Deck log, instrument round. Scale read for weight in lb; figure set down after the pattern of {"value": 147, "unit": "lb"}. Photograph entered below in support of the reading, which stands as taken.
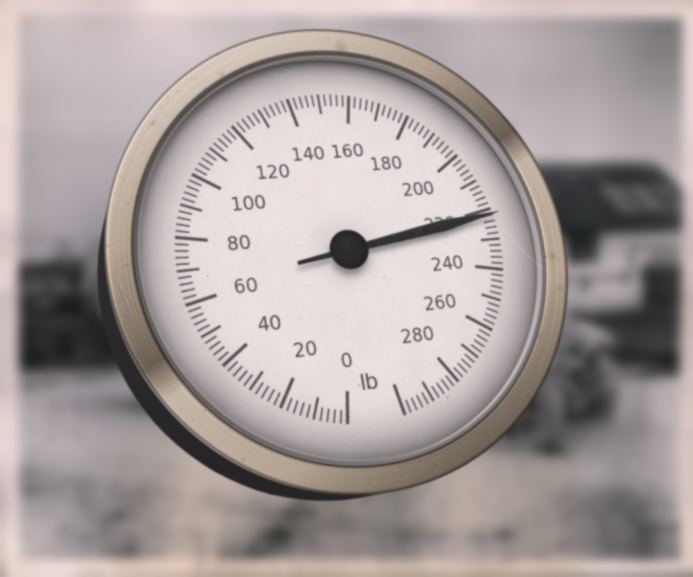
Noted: {"value": 222, "unit": "lb"}
